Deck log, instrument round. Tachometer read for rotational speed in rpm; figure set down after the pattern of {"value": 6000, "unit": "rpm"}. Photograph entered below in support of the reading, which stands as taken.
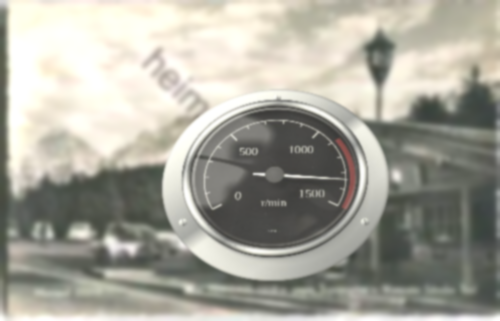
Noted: {"value": 1350, "unit": "rpm"}
